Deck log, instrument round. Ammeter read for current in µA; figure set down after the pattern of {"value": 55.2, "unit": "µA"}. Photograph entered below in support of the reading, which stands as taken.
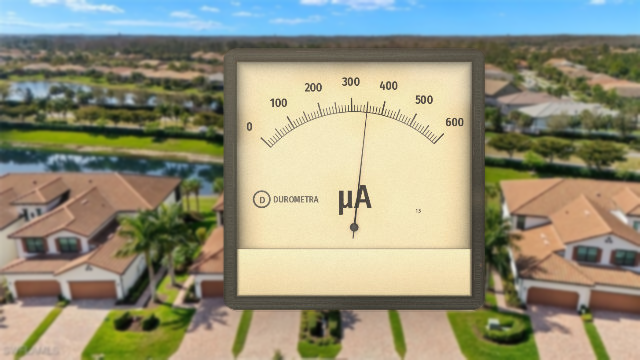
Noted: {"value": 350, "unit": "µA"}
